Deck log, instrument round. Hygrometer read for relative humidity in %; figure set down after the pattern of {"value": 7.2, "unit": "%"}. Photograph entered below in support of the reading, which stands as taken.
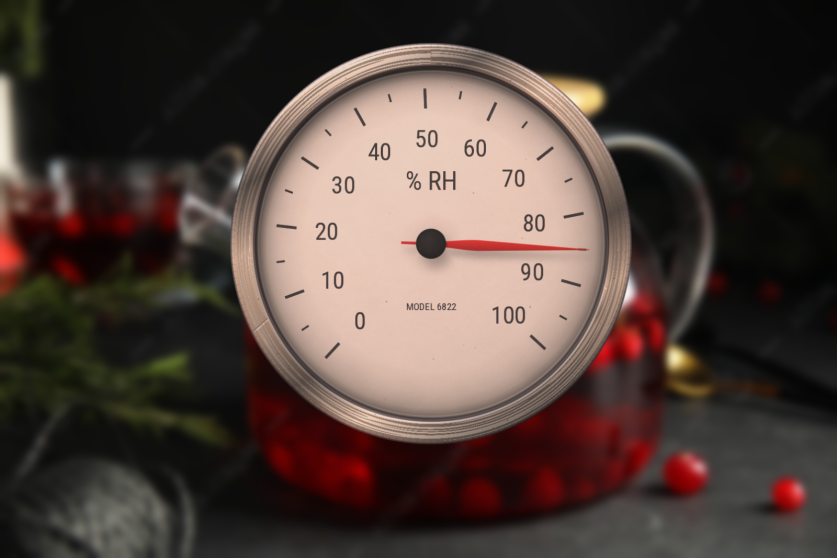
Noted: {"value": 85, "unit": "%"}
